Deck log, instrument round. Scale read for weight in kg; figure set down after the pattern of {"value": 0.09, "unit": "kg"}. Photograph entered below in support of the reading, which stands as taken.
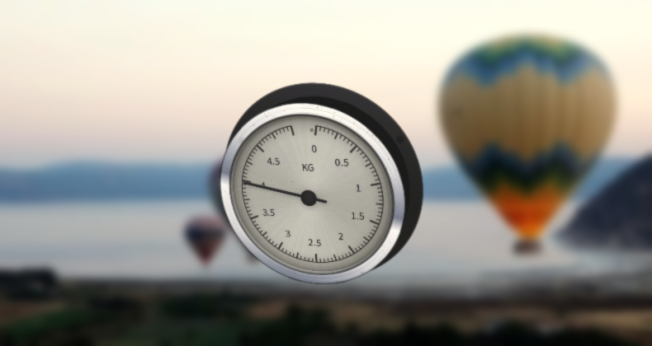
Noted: {"value": 4, "unit": "kg"}
